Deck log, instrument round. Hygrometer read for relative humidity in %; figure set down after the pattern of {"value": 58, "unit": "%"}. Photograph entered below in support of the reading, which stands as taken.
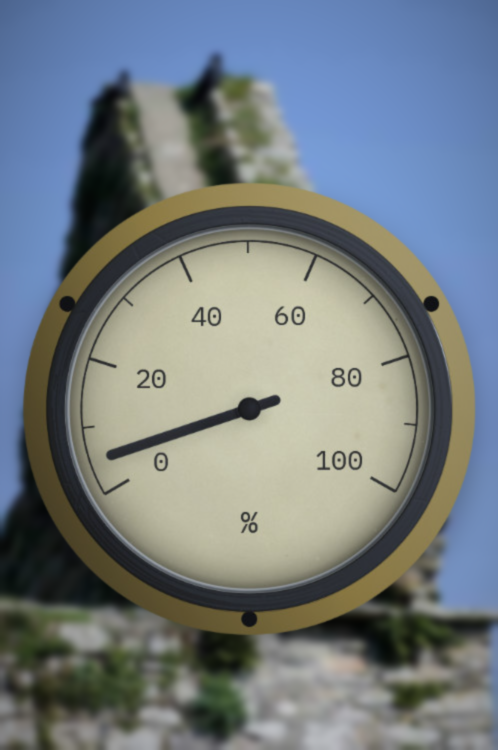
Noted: {"value": 5, "unit": "%"}
